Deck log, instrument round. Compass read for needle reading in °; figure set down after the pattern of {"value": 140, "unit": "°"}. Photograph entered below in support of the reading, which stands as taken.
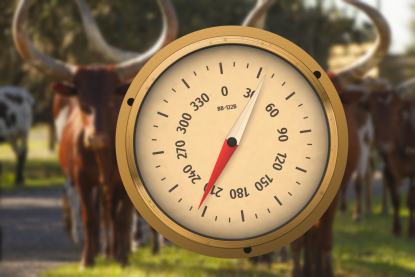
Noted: {"value": 215, "unit": "°"}
